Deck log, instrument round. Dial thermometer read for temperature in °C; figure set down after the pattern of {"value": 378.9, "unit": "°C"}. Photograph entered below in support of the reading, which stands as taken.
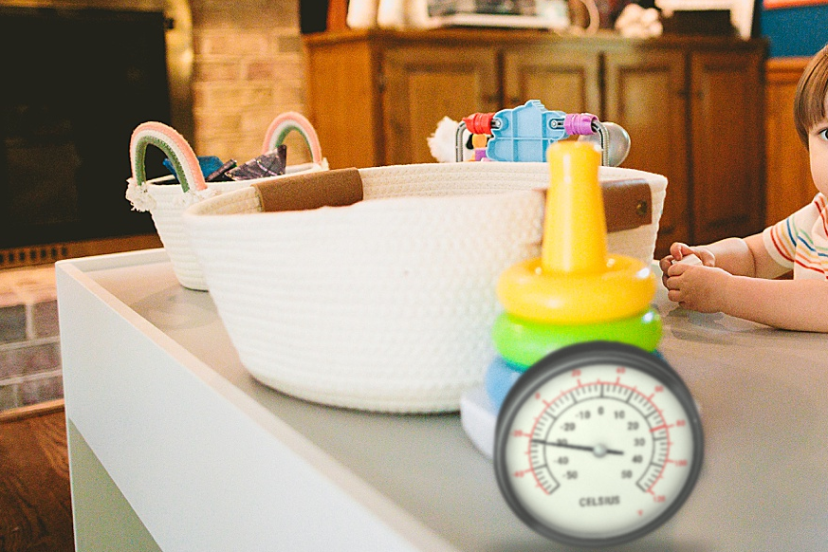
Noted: {"value": -30, "unit": "°C"}
